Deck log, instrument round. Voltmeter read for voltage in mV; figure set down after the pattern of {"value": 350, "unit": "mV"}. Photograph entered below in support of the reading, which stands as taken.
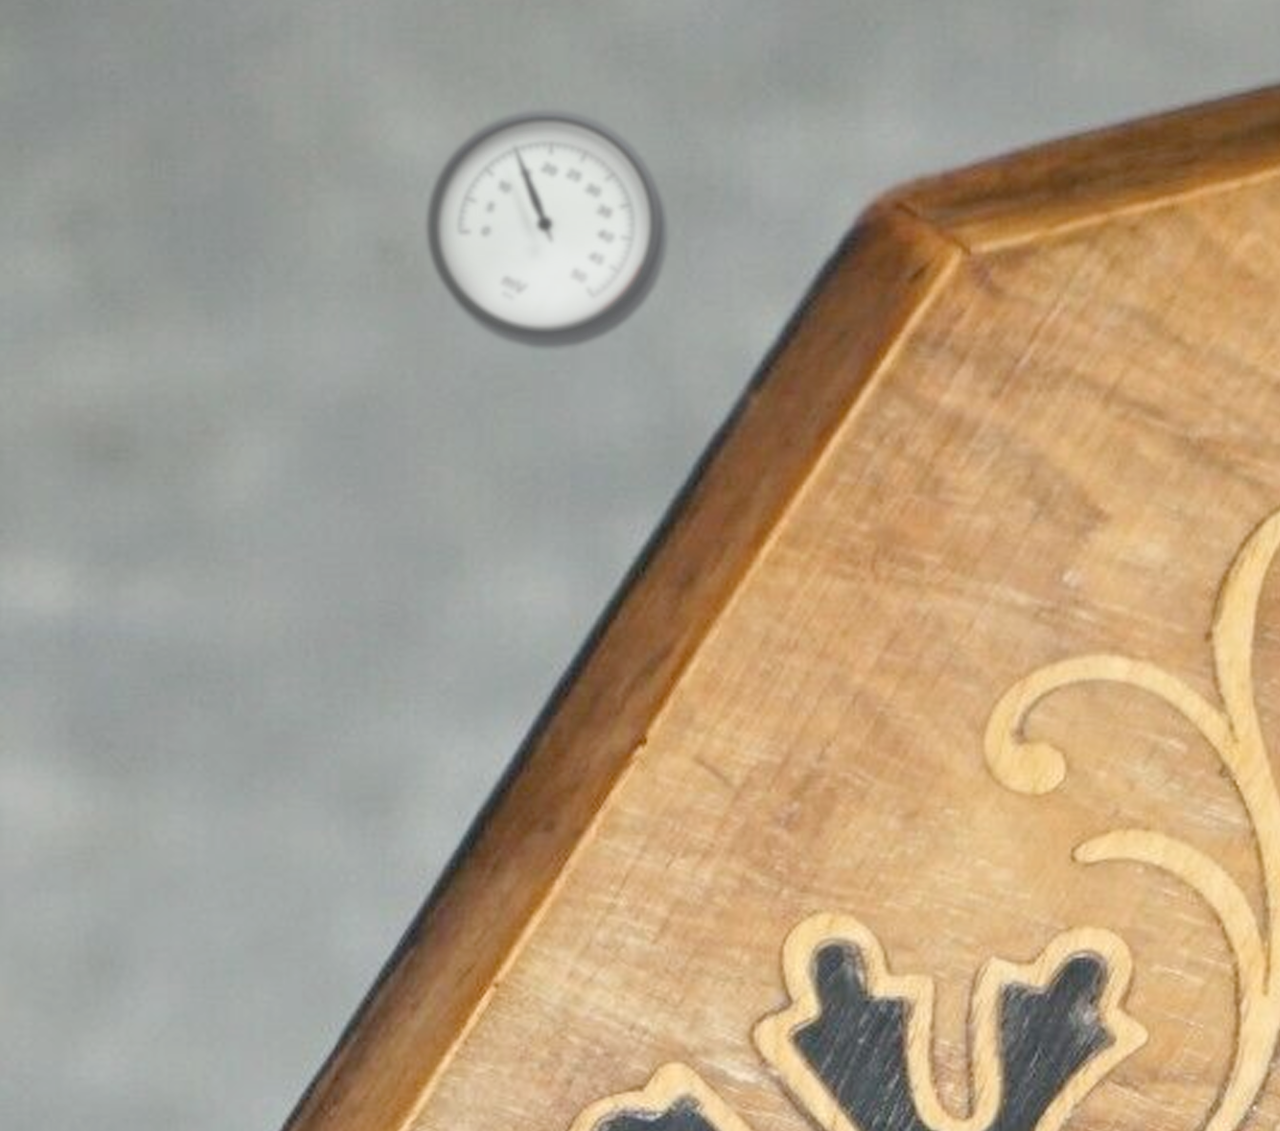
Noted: {"value": 15, "unit": "mV"}
